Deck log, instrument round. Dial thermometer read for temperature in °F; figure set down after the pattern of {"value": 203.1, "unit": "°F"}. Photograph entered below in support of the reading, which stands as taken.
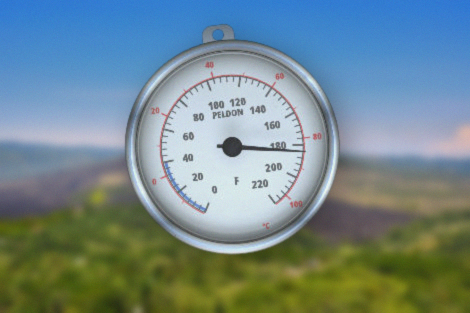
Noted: {"value": 184, "unit": "°F"}
